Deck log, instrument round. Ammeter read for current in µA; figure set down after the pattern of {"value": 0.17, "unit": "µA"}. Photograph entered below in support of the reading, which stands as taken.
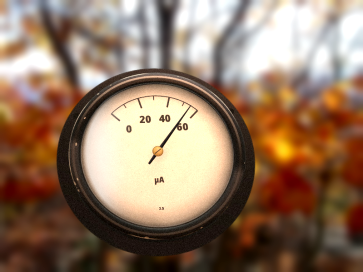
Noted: {"value": 55, "unit": "µA"}
